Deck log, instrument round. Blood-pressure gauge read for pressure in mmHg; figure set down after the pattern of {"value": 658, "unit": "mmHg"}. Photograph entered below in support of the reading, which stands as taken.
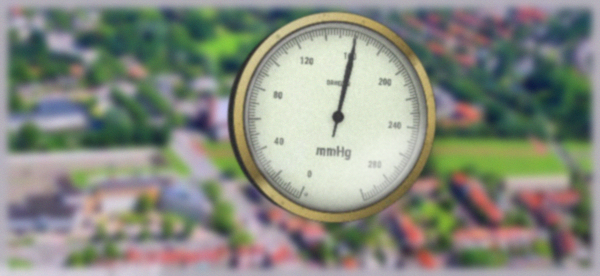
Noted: {"value": 160, "unit": "mmHg"}
